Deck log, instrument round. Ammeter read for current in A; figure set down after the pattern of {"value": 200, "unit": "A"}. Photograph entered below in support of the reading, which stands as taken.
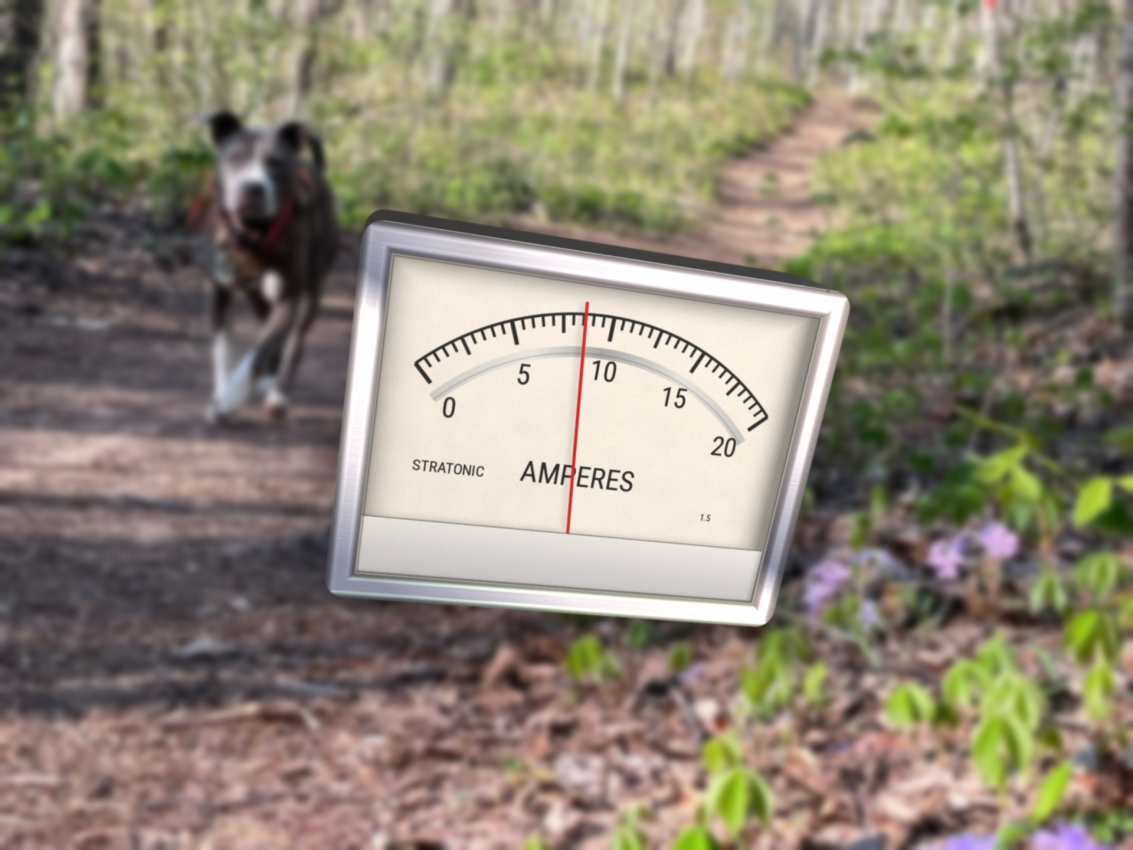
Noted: {"value": 8.5, "unit": "A"}
